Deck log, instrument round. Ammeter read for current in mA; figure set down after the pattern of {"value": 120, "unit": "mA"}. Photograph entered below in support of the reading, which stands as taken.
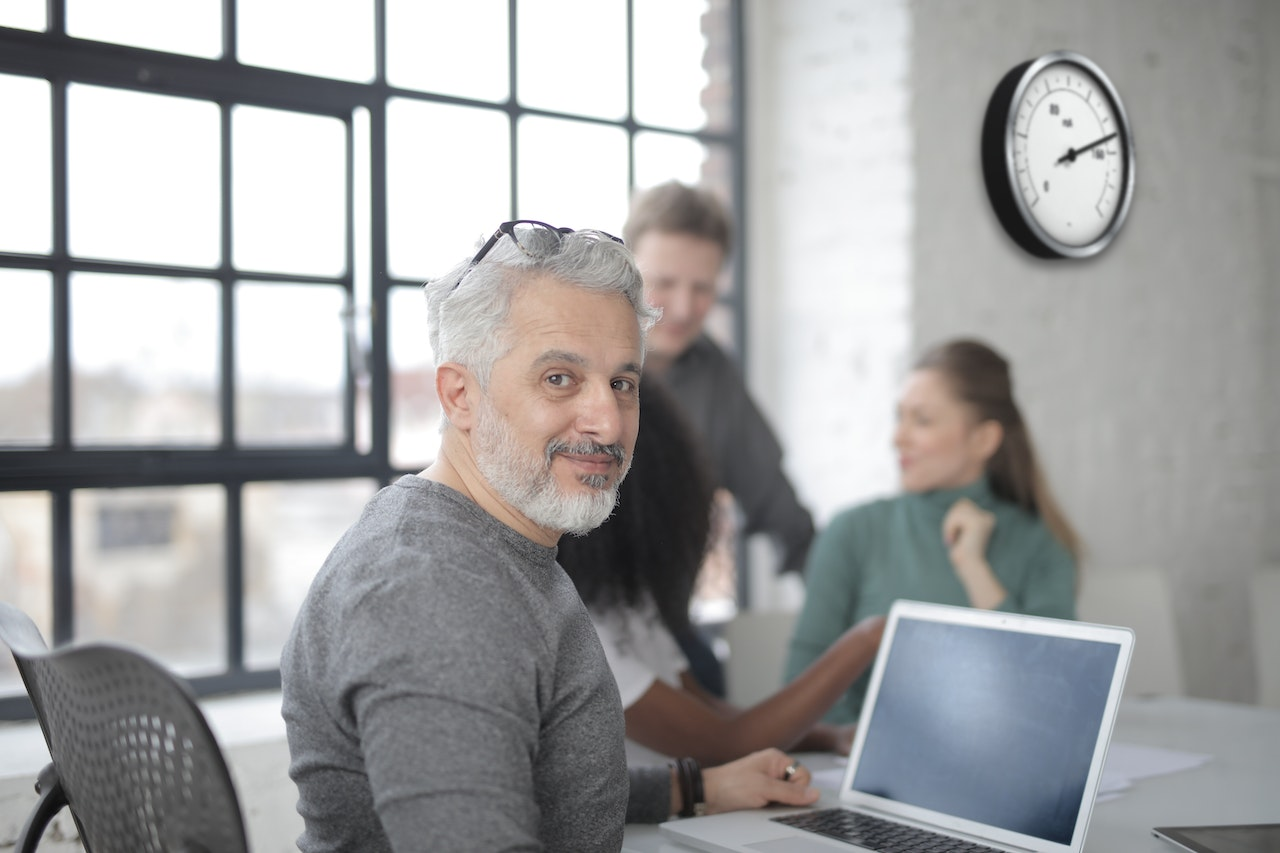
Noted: {"value": 150, "unit": "mA"}
